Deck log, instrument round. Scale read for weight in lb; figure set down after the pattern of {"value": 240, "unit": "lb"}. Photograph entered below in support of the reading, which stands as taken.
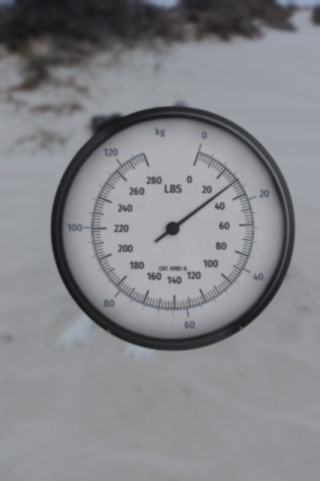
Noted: {"value": 30, "unit": "lb"}
